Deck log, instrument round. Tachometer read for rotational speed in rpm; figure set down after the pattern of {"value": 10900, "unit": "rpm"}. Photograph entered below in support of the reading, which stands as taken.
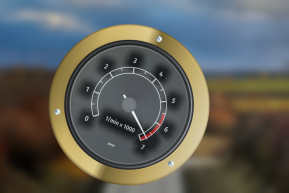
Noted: {"value": 6750, "unit": "rpm"}
